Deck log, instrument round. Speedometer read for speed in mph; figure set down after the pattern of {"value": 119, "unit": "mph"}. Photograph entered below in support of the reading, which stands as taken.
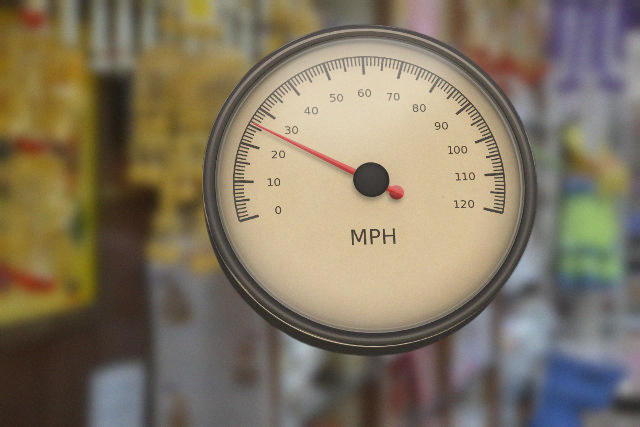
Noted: {"value": 25, "unit": "mph"}
